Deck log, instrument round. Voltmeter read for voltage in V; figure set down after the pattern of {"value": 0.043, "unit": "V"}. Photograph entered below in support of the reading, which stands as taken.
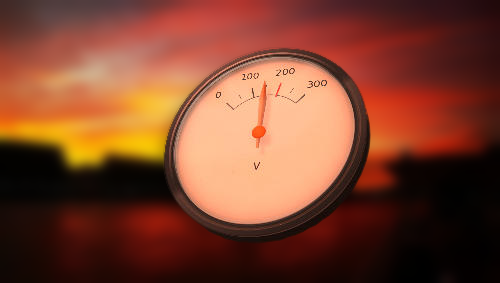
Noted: {"value": 150, "unit": "V"}
